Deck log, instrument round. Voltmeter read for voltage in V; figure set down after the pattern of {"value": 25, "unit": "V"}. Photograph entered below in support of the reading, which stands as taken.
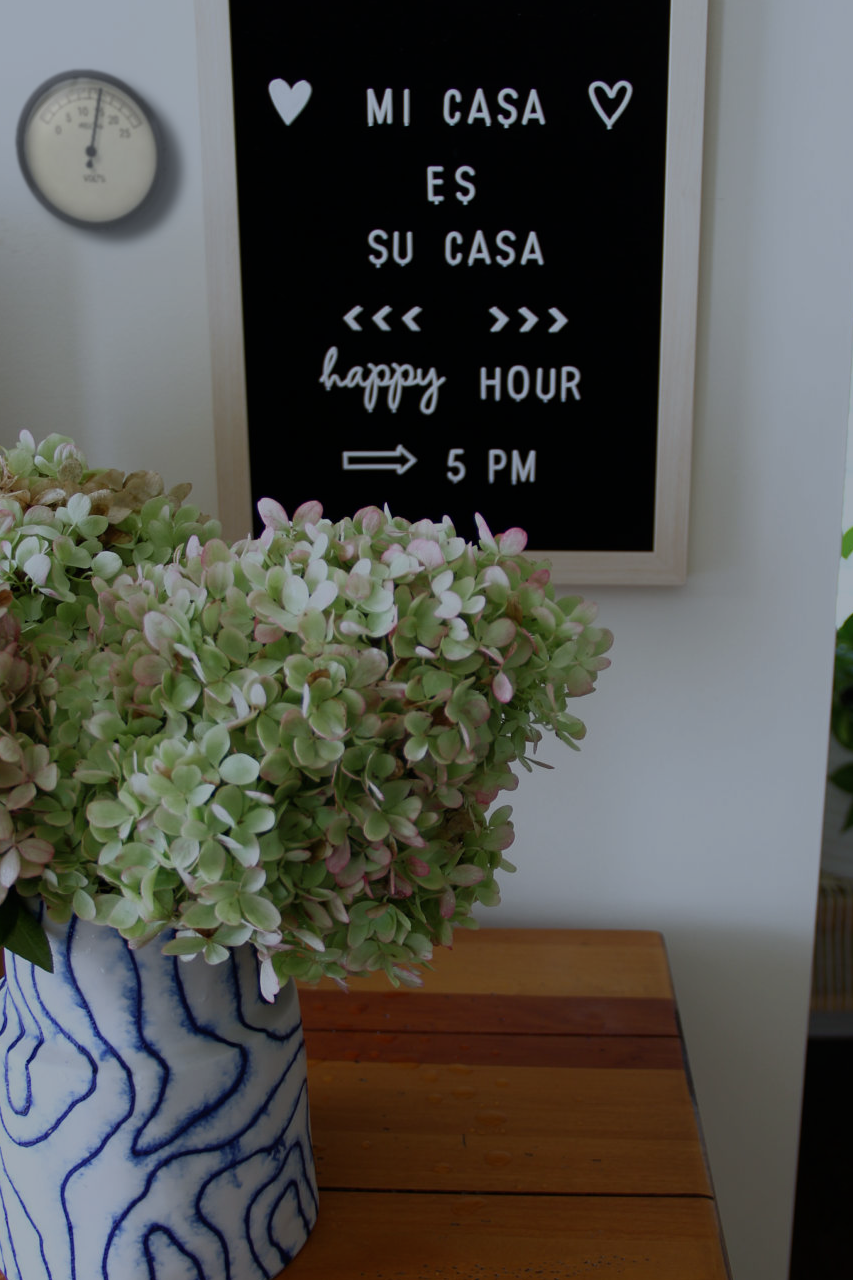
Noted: {"value": 15, "unit": "V"}
